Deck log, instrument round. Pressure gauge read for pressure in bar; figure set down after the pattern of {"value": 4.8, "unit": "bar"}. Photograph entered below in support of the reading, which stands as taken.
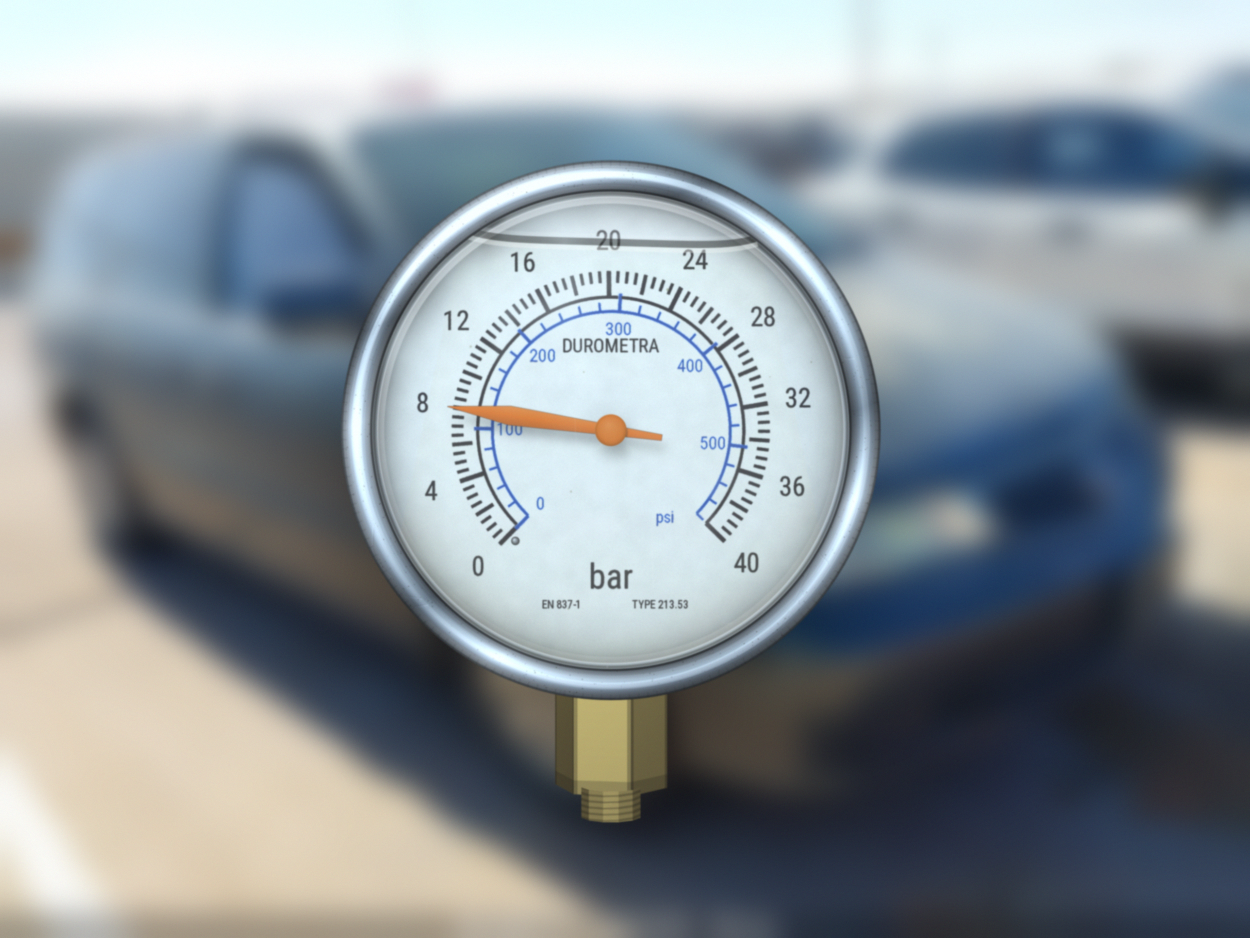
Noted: {"value": 8, "unit": "bar"}
